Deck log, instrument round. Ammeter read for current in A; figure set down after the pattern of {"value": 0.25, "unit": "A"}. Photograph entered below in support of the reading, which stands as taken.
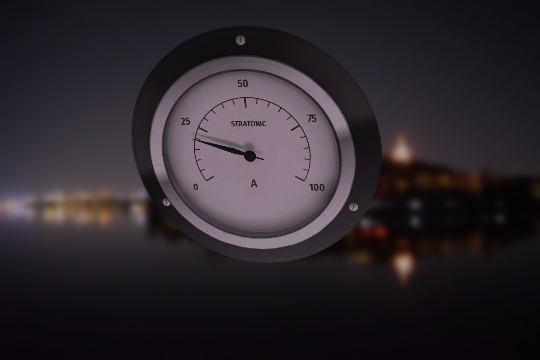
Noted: {"value": 20, "unit": "A"}
